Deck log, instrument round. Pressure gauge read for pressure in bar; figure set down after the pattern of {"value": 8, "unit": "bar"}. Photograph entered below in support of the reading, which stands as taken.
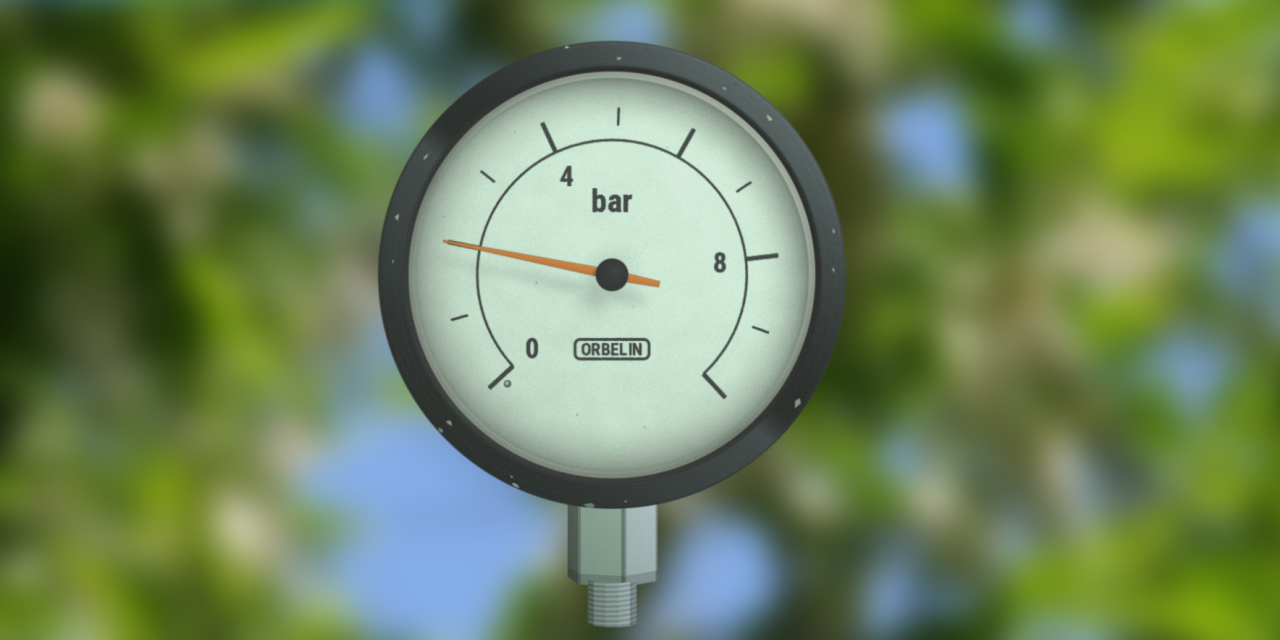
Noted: {"value": 2, "unit": "bar"}
